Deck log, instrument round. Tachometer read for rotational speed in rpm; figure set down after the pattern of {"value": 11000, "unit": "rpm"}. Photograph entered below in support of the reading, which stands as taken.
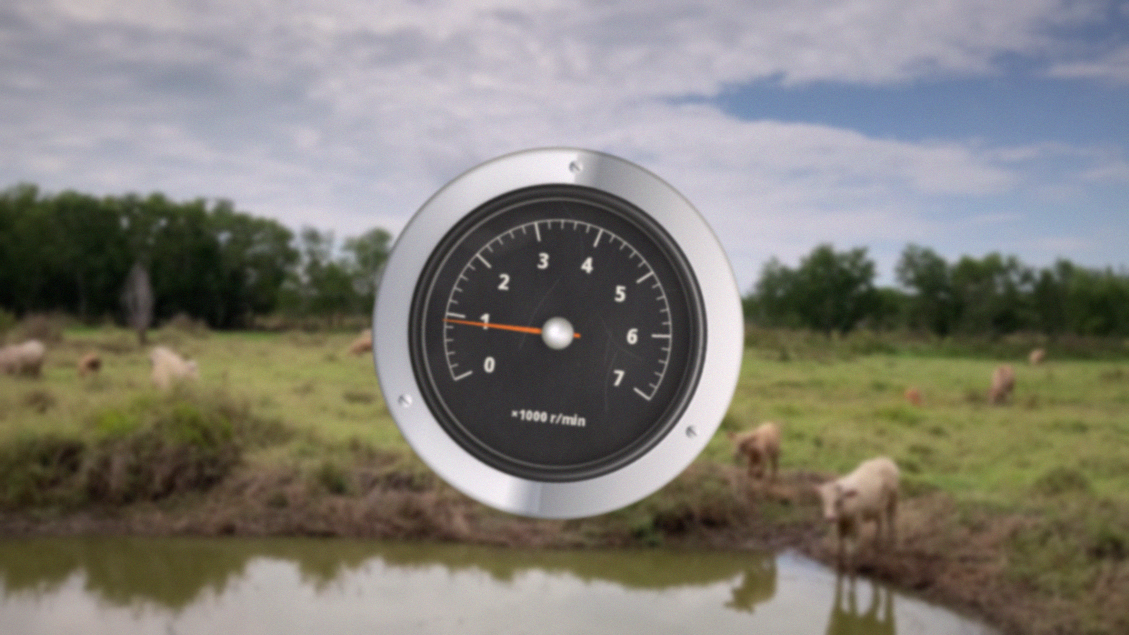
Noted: {"value": 900, "unit": "rpm"}
